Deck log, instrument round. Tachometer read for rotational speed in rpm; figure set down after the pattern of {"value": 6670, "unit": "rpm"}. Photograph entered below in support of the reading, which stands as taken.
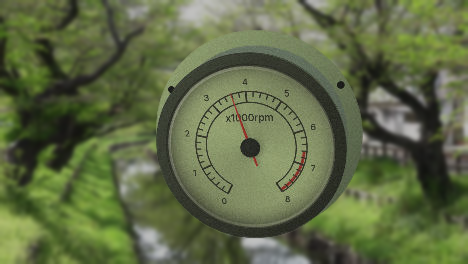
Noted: {"value": 3600, "unit": "rpm"}
